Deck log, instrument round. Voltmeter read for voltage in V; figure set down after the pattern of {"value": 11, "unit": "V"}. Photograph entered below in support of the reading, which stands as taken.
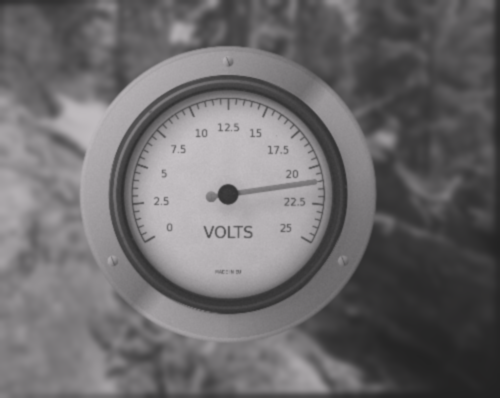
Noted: {"value": 21, "unit": "V"}
